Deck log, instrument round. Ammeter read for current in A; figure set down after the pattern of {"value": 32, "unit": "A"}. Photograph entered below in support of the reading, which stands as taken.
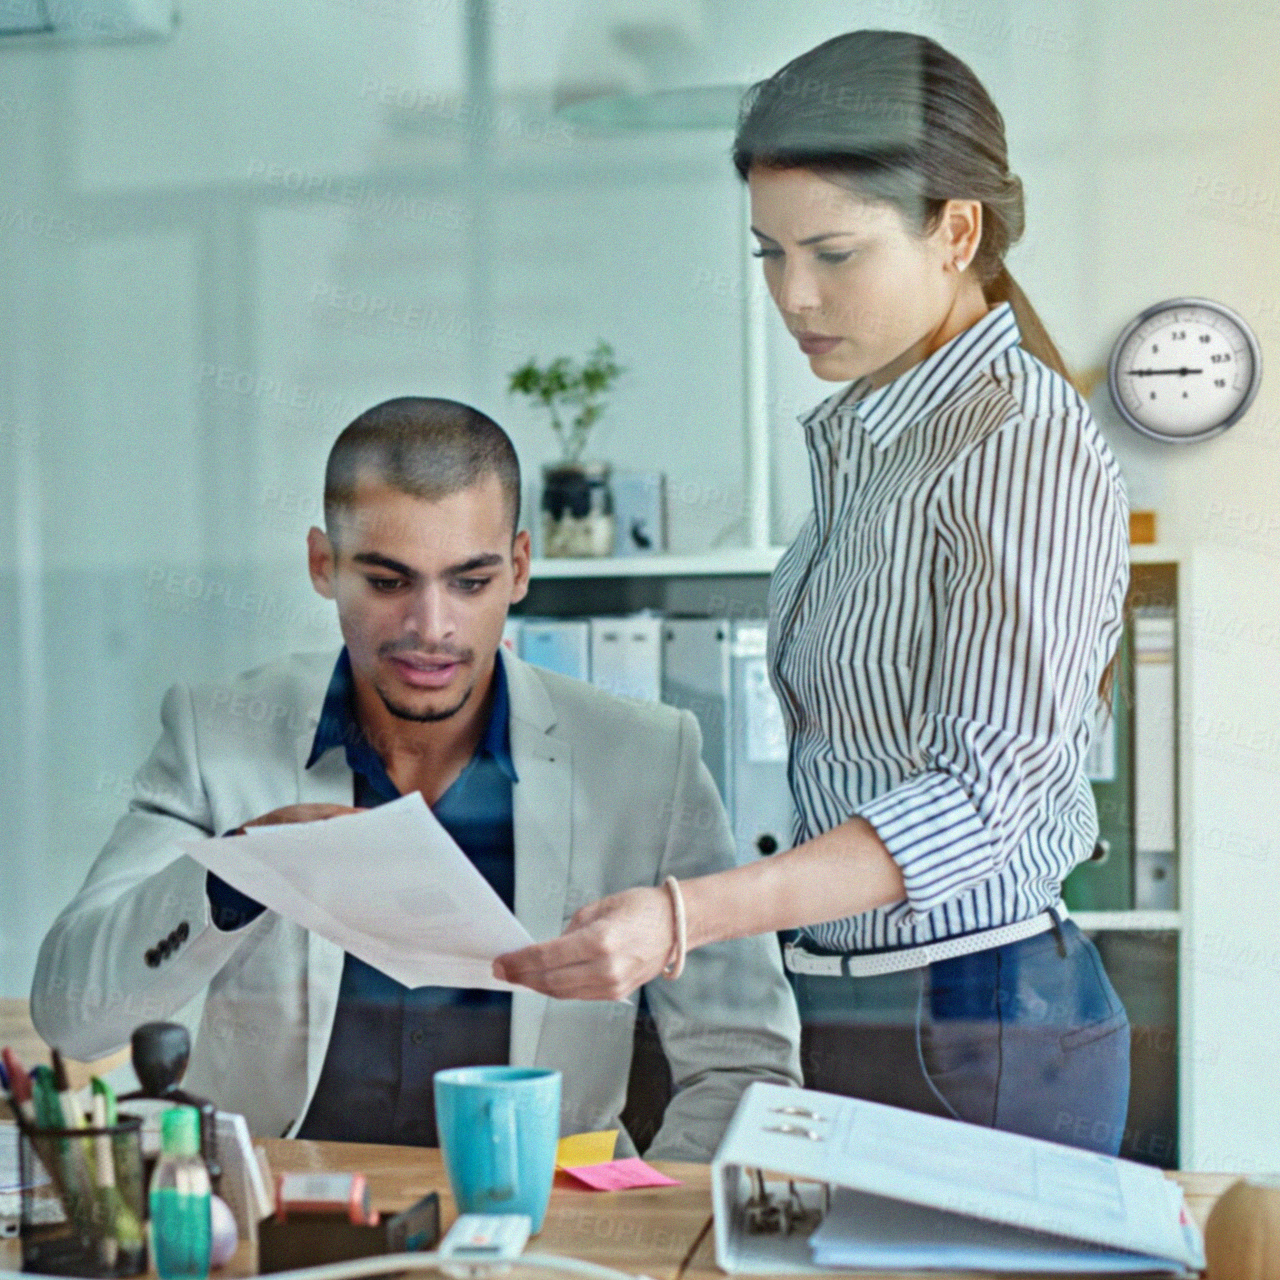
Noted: {"value": 2.5, "unit": "A"}
